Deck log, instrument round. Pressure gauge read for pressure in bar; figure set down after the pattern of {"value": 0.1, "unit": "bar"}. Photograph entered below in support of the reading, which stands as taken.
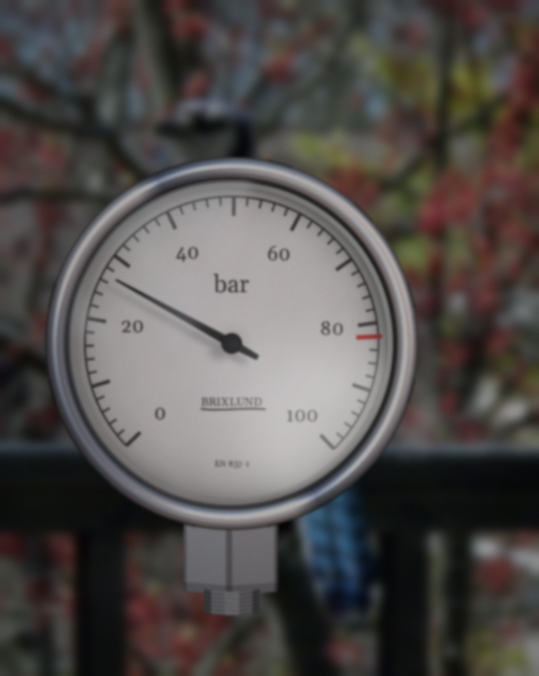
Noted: {"value": 27, "unit": "bar"}
